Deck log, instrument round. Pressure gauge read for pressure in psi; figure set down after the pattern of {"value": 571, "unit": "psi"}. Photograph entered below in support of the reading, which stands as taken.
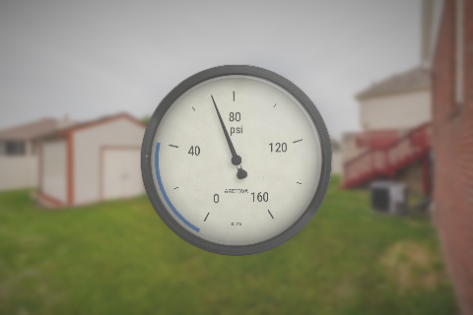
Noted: {"value": 70, "unit": "psi"}
